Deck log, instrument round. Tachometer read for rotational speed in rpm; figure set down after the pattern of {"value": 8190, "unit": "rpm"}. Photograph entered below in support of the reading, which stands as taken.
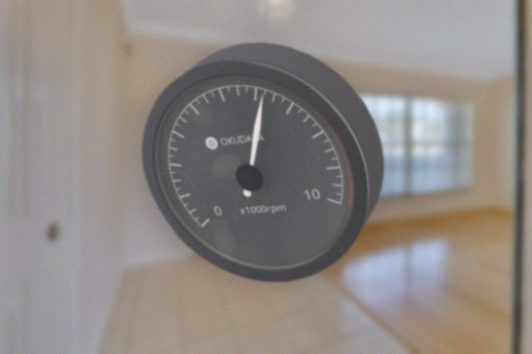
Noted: {"value": 6250, "unit": "rpm"}
